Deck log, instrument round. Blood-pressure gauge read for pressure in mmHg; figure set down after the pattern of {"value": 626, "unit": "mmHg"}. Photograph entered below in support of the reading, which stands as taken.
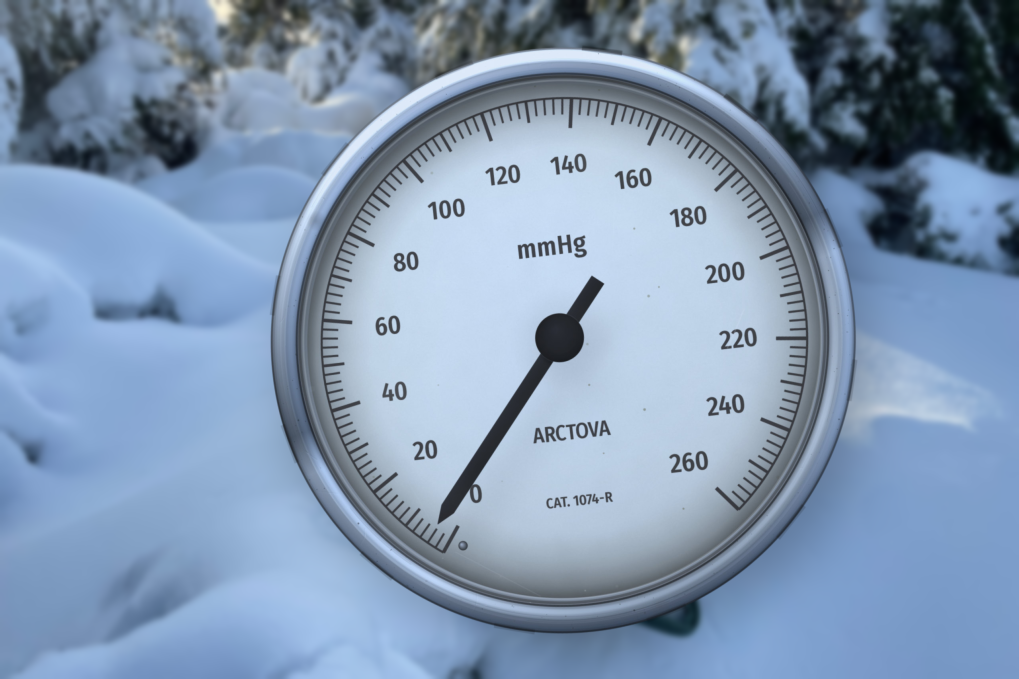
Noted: {"value": 4, "unit": "mmHg"}
